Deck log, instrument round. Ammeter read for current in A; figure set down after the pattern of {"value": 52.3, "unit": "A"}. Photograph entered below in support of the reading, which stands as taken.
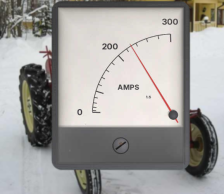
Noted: {"value": 230, "unit": "A"}
